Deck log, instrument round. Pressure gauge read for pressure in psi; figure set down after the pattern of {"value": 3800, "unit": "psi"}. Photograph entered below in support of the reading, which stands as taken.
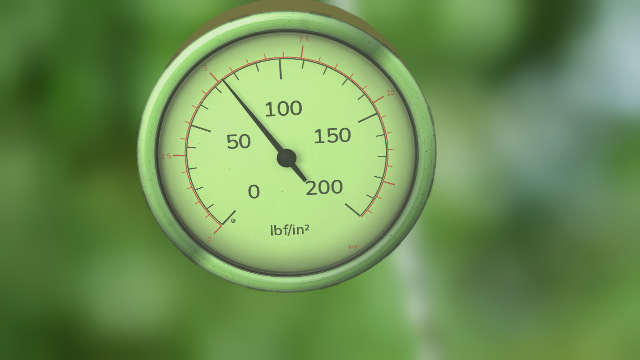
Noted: {"value": 75, "unit": "psi"}
